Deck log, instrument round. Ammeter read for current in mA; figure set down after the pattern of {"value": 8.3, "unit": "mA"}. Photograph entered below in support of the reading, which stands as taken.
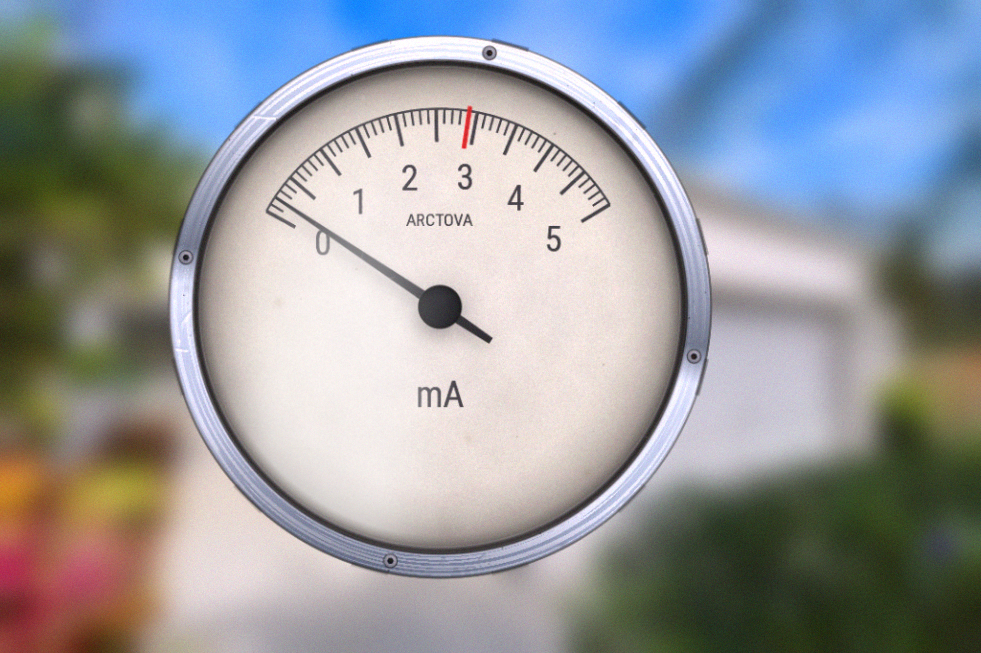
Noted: {"value": 0.2, "unit": "mA"}
